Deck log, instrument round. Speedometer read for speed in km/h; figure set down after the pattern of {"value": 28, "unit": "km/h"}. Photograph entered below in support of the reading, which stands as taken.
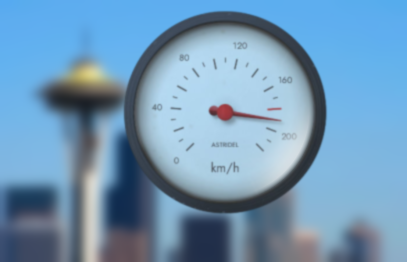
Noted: {"value": 190, "unit": "km/h"}
